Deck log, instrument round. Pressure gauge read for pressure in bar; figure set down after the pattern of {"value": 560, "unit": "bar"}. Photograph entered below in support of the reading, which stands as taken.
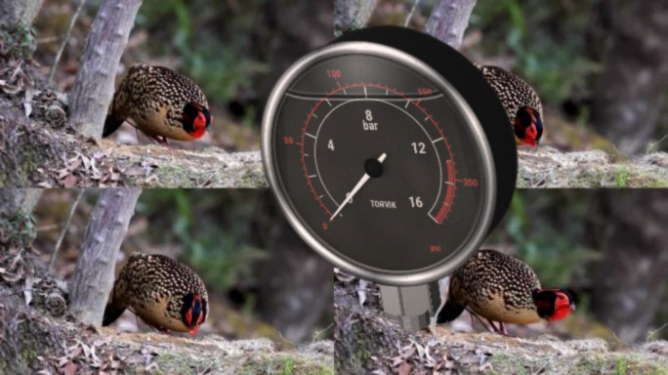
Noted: {"value": 0, "unit": "bar"}
